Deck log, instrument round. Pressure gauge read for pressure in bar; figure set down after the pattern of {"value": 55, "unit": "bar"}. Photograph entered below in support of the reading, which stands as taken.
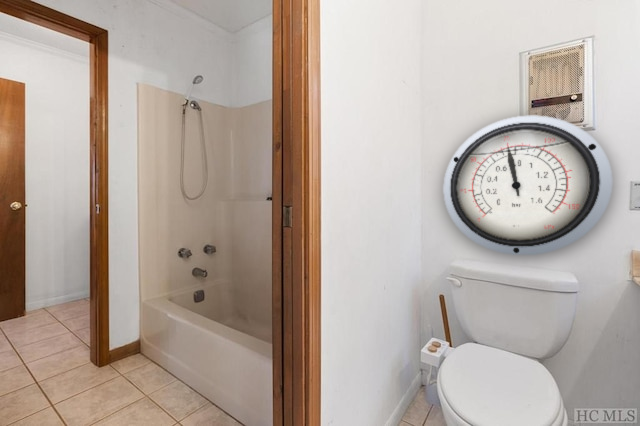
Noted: {"value": 0.75, "unit": "bar"}
